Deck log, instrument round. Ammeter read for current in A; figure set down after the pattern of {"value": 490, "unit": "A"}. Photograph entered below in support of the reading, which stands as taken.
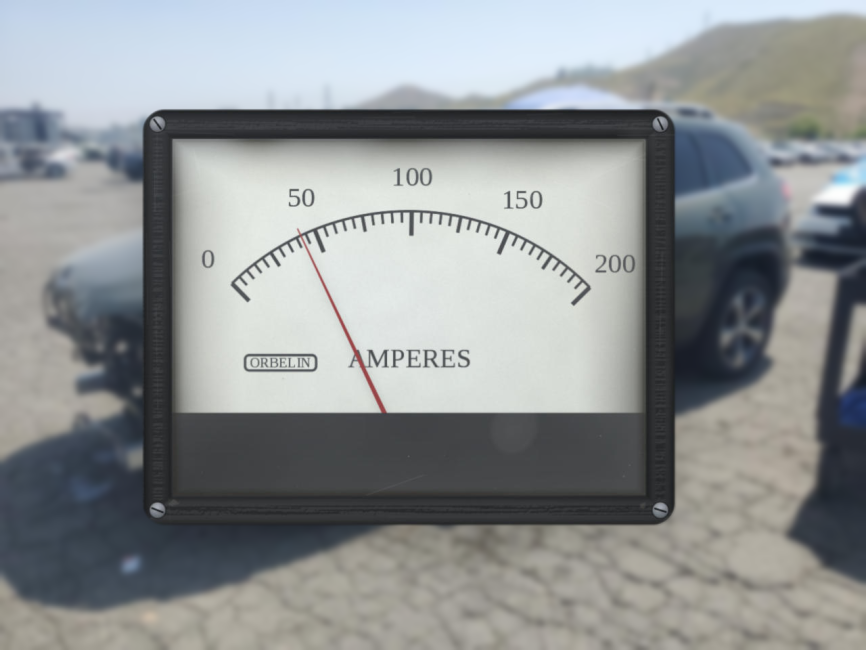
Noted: {"value": 42.5, "unit": "A"}
